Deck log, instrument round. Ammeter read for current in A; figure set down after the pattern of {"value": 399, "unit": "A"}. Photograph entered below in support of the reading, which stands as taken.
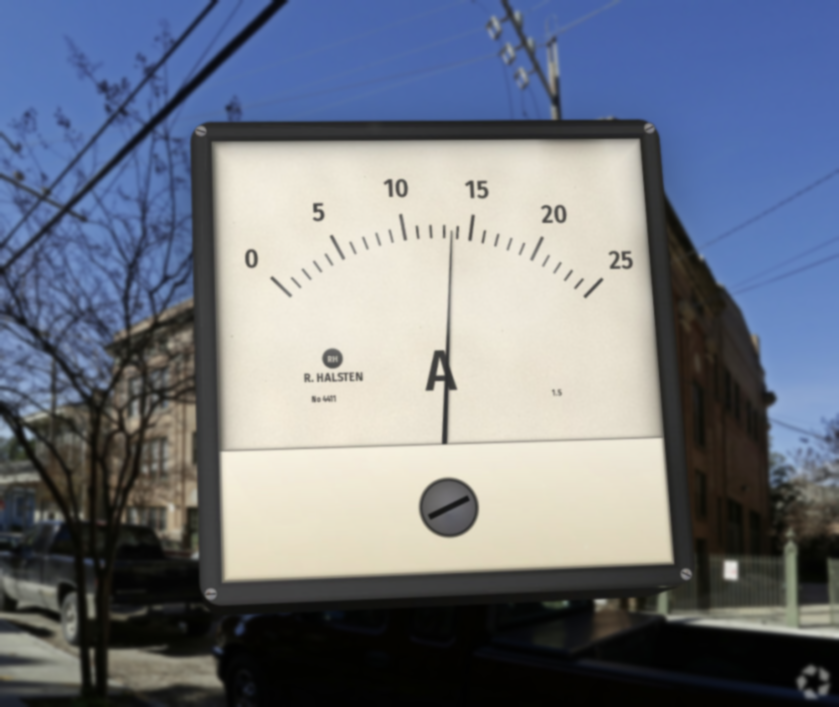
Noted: {"value": 13.5, "unit": "A"}
